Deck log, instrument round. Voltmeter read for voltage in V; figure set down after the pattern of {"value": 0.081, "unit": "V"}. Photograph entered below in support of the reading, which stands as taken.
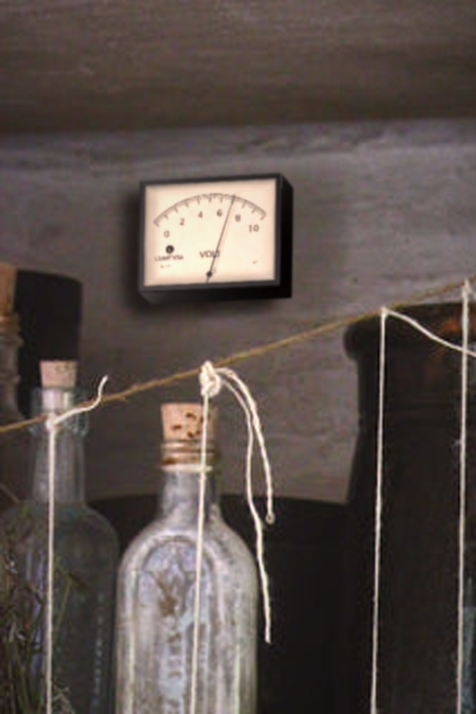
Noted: {"value": 7, "unit": "V"}
